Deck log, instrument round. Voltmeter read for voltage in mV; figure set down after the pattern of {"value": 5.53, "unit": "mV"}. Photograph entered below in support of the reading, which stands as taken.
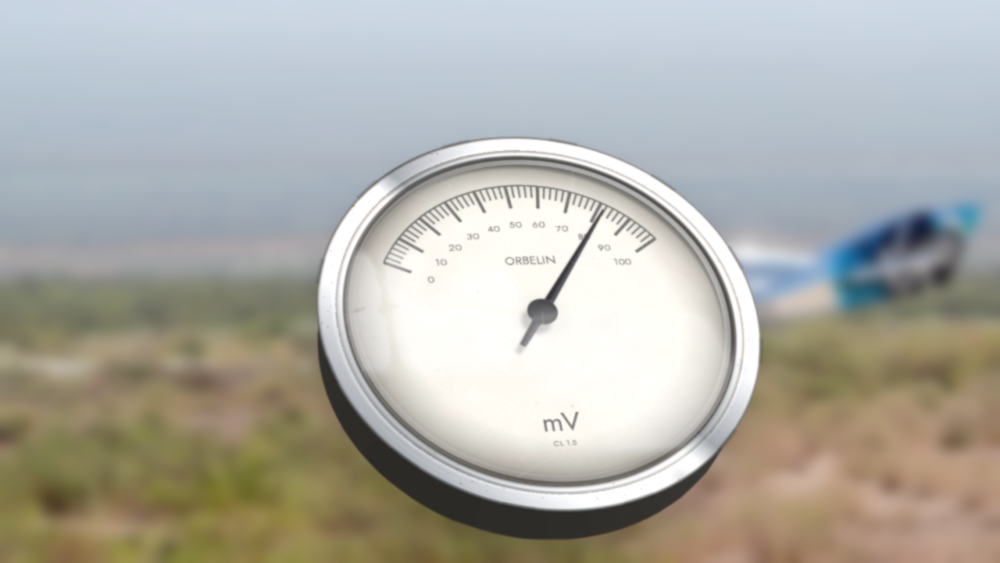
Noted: {"value": 82, "unit": "mV"}
